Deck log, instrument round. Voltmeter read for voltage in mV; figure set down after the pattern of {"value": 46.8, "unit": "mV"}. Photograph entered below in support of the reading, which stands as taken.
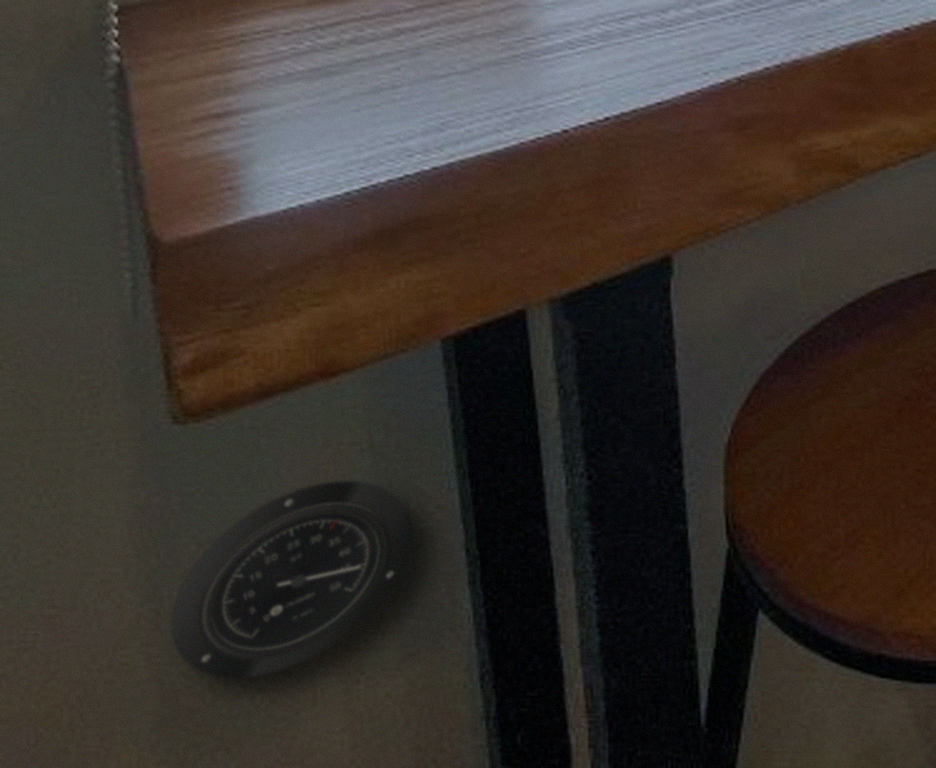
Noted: {"value": 45, "unit": "mV"}
